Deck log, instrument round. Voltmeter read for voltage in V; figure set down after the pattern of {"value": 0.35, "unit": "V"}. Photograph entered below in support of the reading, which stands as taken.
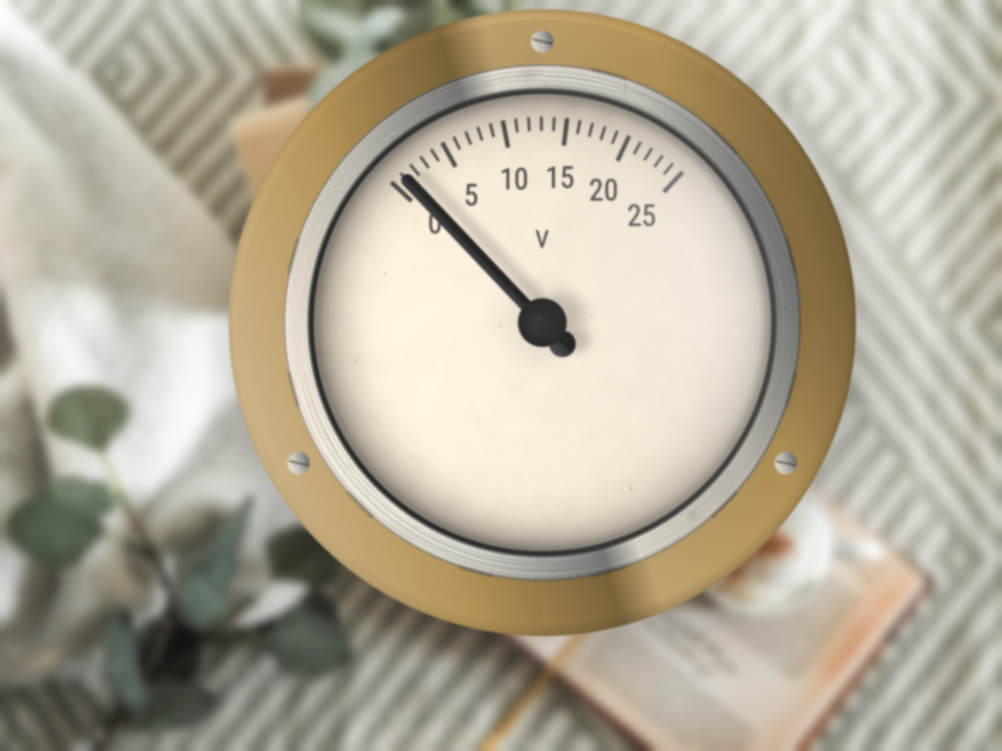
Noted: {"value": 1, "unit": "V"}
